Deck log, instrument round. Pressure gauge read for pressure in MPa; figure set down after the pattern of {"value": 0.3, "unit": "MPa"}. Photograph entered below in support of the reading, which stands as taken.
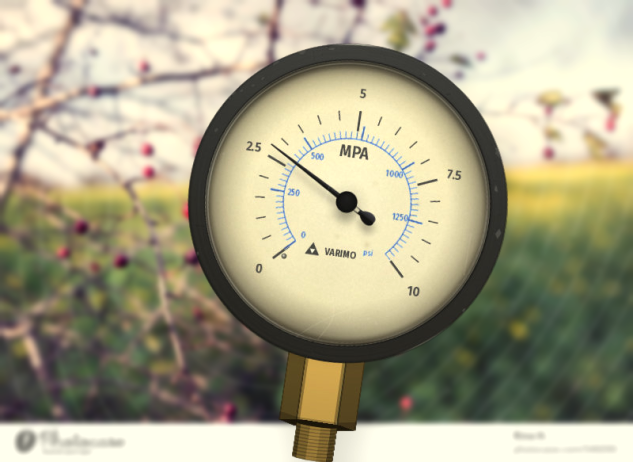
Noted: {"value": 2.75, "unit": "MPa"}
